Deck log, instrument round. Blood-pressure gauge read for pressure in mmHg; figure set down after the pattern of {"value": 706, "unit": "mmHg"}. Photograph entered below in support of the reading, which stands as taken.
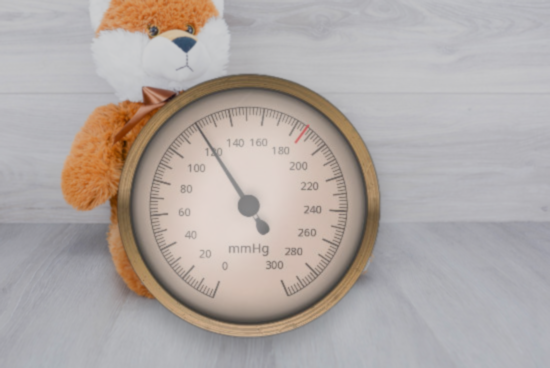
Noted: {"value": 120, "unit": "mmHg"}
